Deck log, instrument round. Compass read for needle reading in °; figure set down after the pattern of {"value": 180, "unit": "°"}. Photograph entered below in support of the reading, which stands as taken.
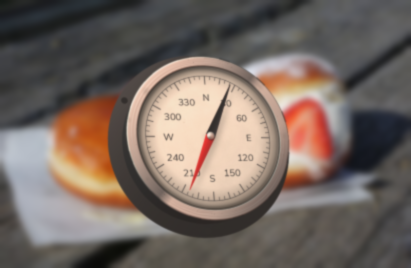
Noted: {"value": 205, "unit": "°"}
